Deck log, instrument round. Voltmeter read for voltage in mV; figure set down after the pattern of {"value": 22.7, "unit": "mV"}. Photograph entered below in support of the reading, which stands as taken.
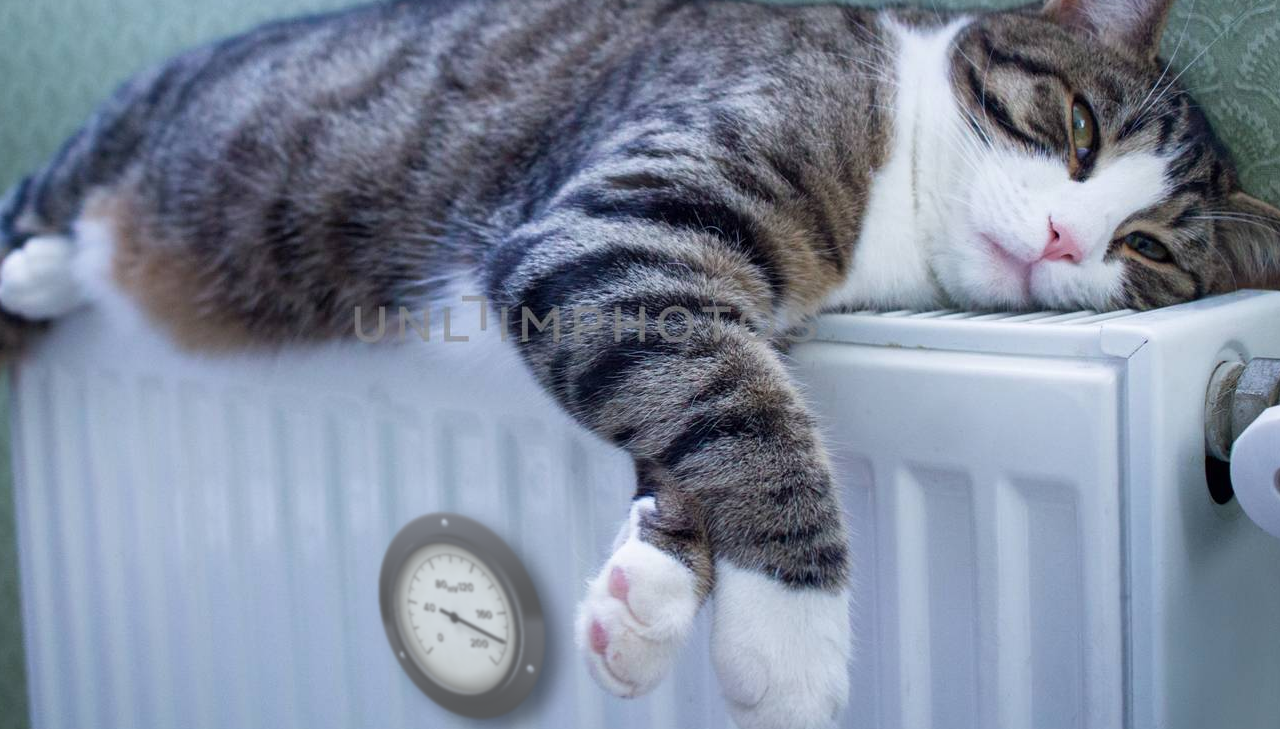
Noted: {"value": 180, "unit": "mV"}
